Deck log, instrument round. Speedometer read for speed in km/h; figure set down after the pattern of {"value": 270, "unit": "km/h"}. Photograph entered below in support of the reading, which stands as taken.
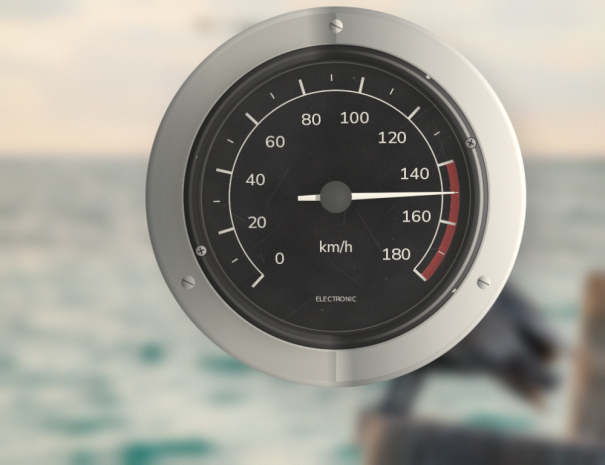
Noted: {"value": 150, "unit": "km/h"}
